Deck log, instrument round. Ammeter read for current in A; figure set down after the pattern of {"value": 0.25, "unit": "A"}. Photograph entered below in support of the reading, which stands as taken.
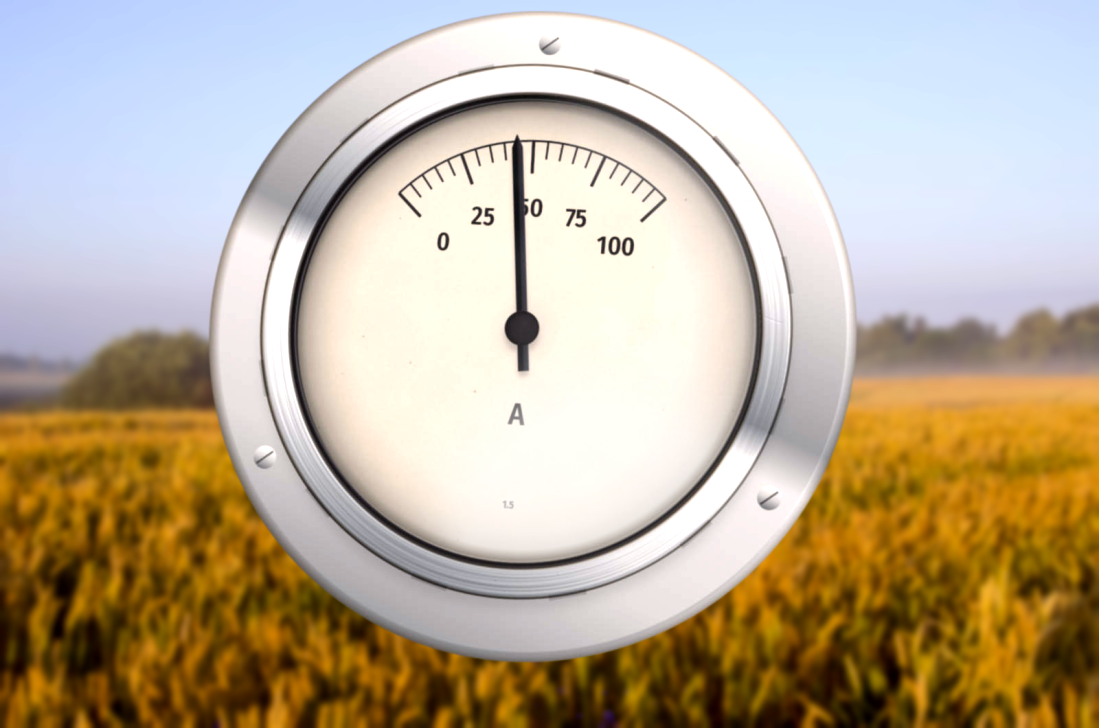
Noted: {"value": 45, "unit": "A"}
